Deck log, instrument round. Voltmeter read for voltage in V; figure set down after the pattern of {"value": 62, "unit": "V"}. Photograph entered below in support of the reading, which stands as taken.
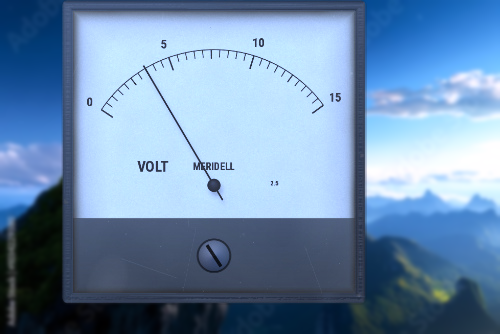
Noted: {"value": 3.5, "unit": "V"}
